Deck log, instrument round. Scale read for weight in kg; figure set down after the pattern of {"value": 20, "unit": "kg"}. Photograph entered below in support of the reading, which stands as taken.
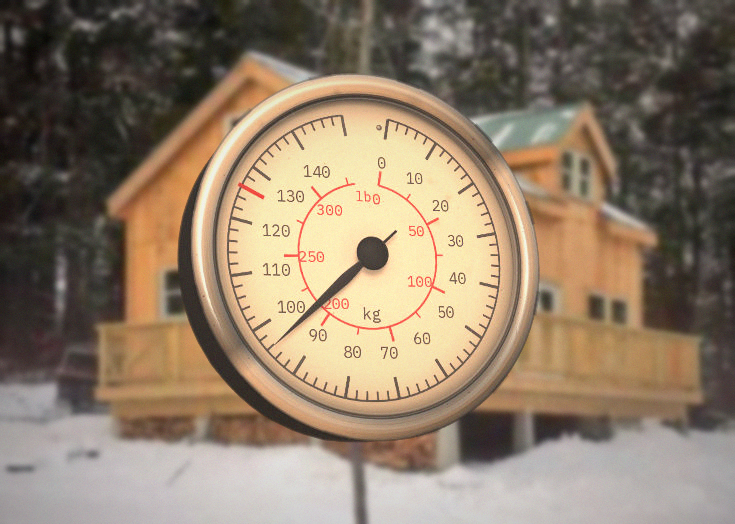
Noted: {"value": 96, "unit": "kg"}
